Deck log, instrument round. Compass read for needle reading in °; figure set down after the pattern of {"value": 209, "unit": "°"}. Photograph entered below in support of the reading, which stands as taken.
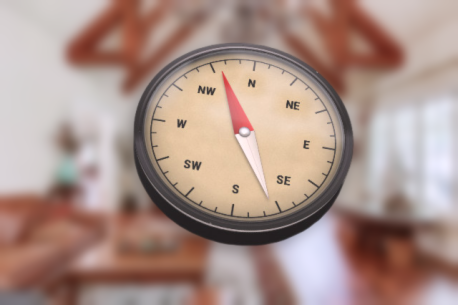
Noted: {"value": 335, "unit": "°"}
